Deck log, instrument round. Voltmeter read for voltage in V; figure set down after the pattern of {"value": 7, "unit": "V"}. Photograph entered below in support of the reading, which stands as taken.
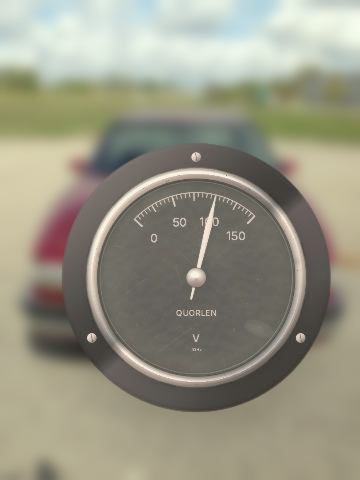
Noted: {"value": 100, "unit": "V"}
